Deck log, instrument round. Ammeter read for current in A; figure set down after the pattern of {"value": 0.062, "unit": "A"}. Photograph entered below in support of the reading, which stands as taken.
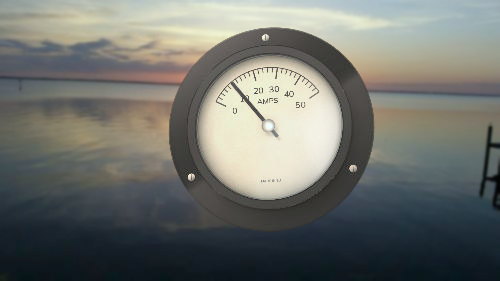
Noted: {"value": 10, "unit": "A"}
